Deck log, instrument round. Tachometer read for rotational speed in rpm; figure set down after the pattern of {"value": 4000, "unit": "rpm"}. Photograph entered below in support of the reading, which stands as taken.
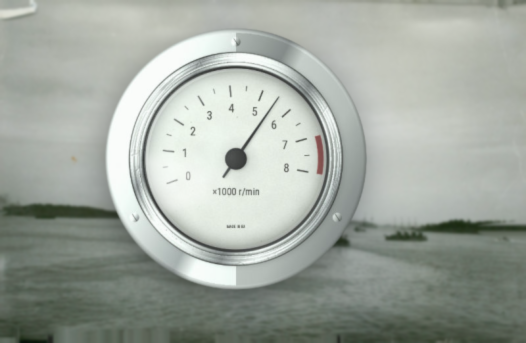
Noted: {"value": 5500, "unit": "rpm"}
